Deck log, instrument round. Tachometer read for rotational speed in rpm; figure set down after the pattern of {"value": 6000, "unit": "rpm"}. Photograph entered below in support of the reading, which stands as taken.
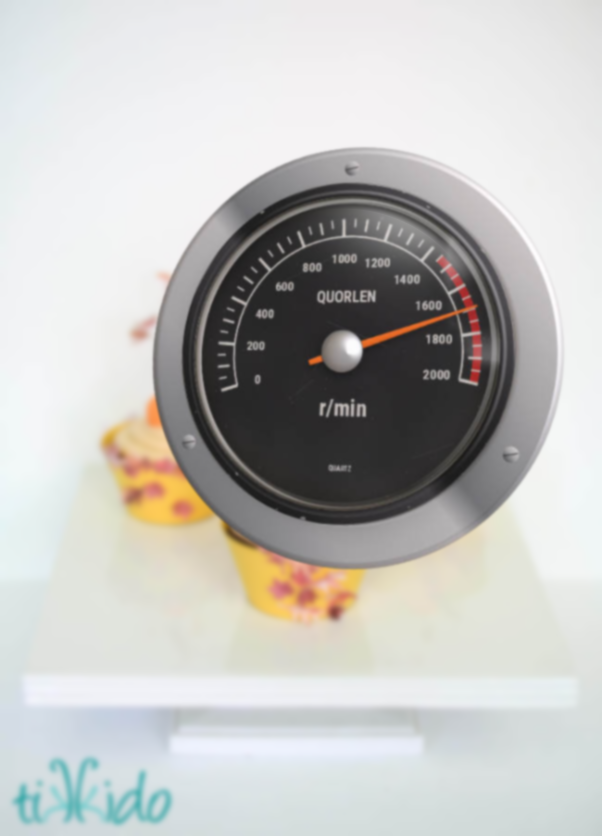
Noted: {"value": 1700, "unit": "rpm"}
